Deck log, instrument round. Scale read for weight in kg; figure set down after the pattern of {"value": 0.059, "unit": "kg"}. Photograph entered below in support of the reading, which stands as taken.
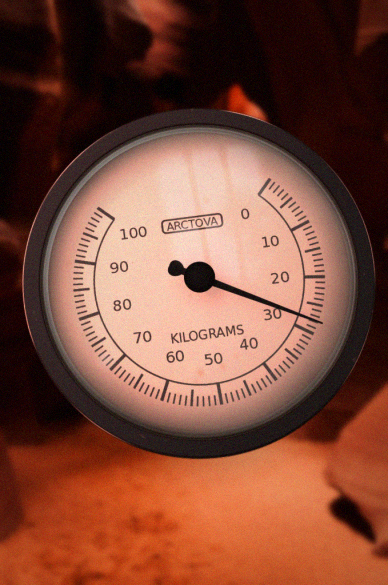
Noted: {"value": 28, "unit": "kg"}
